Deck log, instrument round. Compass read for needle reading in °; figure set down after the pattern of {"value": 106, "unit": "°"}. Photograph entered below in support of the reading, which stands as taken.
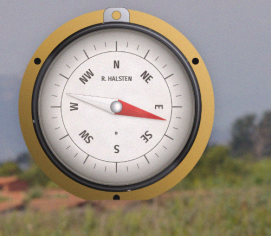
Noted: {"value": 105, "unit": "°"}
